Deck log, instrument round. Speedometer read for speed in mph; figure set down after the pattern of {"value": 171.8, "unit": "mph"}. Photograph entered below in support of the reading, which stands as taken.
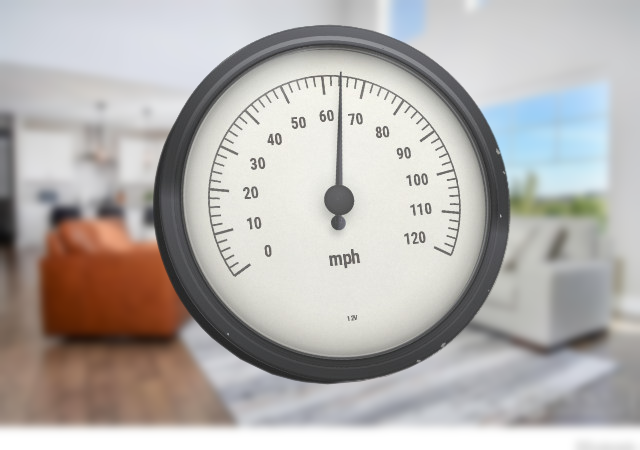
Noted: {"value": 64, "unit": "mph"}
